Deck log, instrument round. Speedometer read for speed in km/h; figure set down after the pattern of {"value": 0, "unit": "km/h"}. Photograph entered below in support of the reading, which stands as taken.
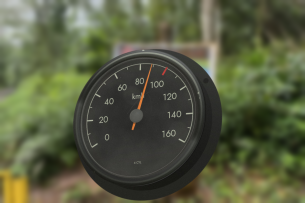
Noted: {"value": 90, "unit": "km/h"}
